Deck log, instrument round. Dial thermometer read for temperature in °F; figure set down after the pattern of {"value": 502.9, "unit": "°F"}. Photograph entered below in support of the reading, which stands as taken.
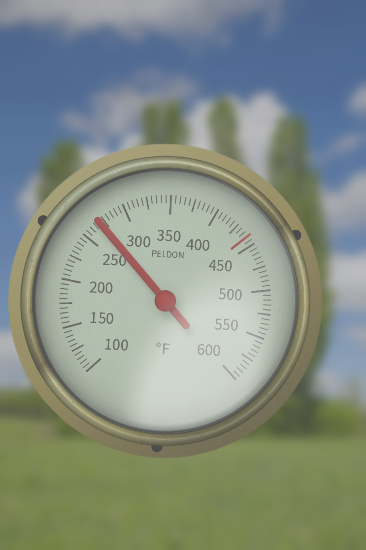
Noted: {"value": 270, "unit": "°F"}
